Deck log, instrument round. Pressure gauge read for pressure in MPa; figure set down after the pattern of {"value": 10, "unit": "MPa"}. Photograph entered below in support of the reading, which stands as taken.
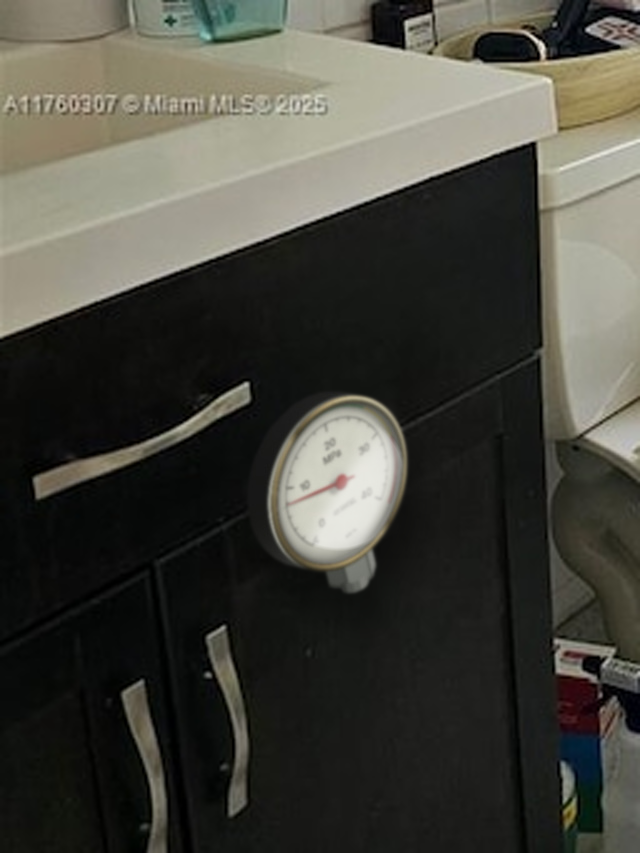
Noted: {"value": 8, "unit": "MPa"}
